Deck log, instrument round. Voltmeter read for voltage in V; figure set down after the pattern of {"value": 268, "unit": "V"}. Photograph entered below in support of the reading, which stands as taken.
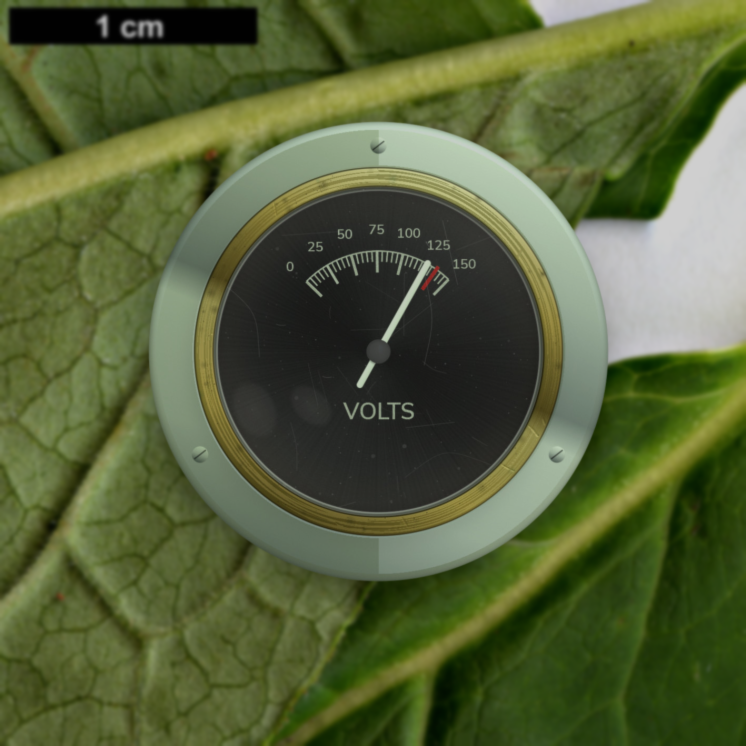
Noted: {"value": 125, "unit": "V"}
